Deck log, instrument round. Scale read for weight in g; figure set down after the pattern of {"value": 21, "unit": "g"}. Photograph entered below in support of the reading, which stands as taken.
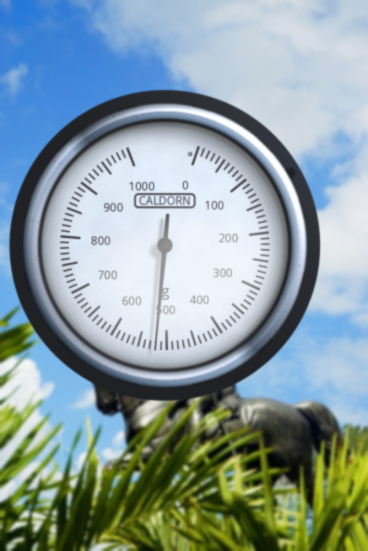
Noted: {"value": 520, "unit": "g"}
